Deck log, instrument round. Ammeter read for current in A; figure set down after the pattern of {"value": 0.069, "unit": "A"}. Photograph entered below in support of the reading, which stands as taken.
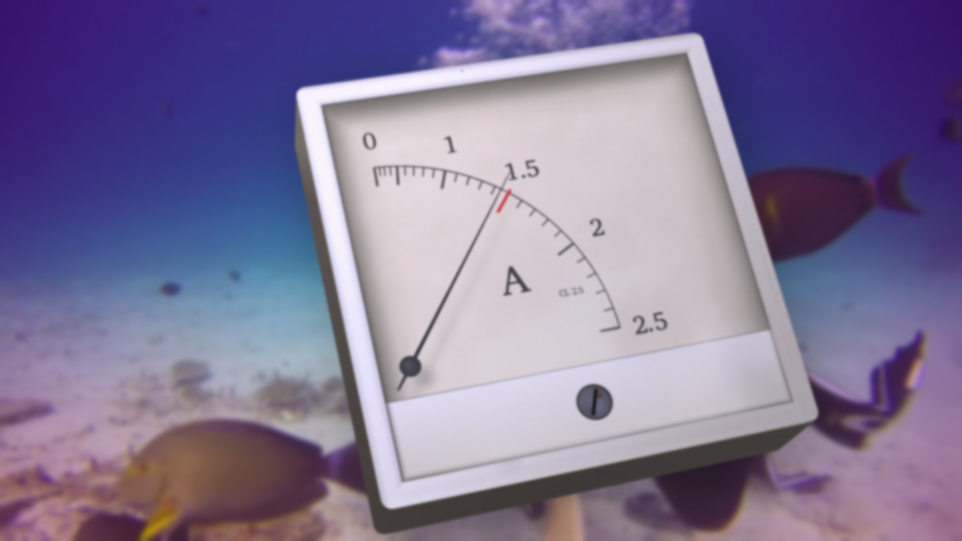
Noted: {"value": 1.45, "unit": "A"}
